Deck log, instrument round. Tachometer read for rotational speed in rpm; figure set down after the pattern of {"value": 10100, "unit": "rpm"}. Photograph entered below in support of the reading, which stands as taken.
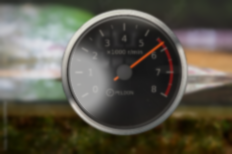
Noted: {"value": 5750, "unit": "rpm"}
